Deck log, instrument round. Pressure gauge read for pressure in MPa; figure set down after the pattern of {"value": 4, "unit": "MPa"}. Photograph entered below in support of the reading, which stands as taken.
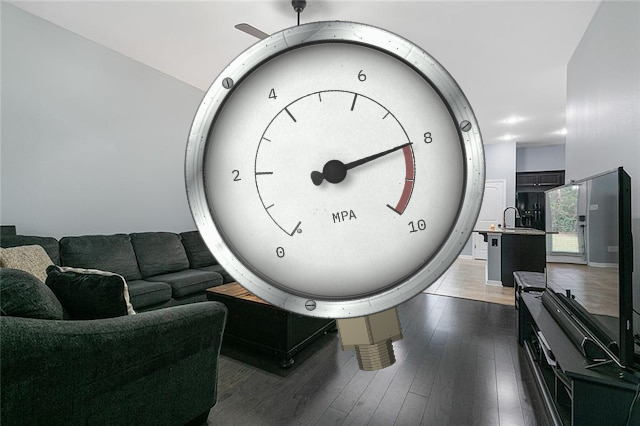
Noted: {"value": 8, "unit": "MPa"}
